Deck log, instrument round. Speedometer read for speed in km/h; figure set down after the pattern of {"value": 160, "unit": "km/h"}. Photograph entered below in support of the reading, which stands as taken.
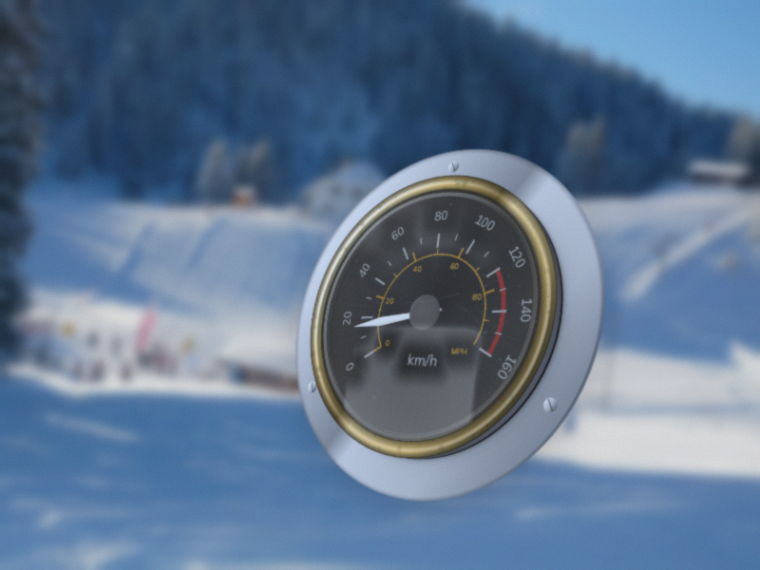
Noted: {"value": 15, "unit": "km/h"}
